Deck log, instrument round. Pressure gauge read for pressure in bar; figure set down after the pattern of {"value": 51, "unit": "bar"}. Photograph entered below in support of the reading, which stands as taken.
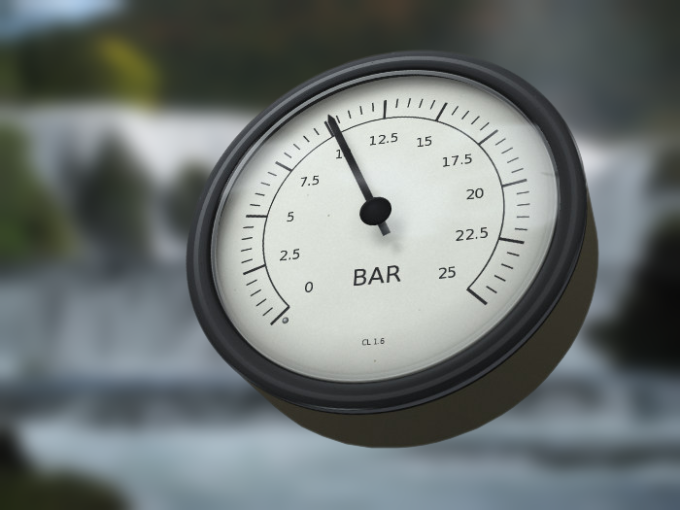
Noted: {"value": 10.25, "unit": "bar"}
